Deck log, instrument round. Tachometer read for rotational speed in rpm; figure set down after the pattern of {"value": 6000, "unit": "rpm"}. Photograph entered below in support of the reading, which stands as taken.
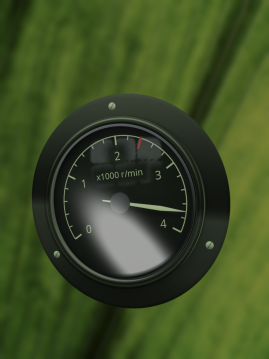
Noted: {"value": 3700, "unit": "rpm"}
